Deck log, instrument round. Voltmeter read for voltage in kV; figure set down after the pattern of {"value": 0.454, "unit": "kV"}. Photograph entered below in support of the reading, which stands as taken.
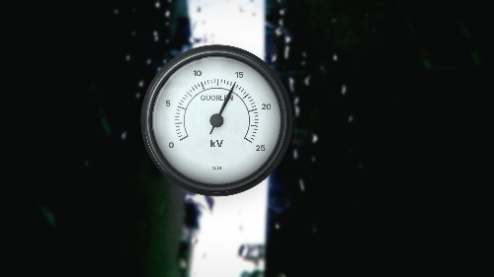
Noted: {"value": 15, "unit": "kV"}
